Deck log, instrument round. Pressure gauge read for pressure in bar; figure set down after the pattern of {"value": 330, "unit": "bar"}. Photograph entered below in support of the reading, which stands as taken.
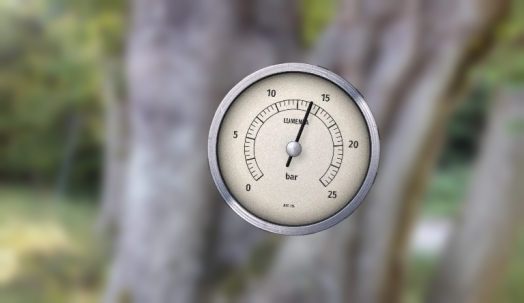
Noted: {"value": 14, "unit": "bar"}
